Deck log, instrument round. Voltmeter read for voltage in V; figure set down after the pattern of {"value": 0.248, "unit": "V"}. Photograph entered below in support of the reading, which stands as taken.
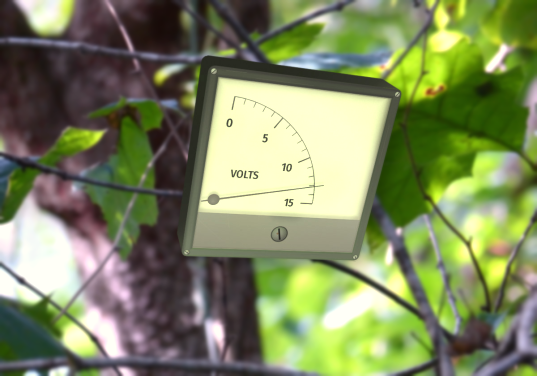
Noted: {"value": 13, "unit": "V"}
